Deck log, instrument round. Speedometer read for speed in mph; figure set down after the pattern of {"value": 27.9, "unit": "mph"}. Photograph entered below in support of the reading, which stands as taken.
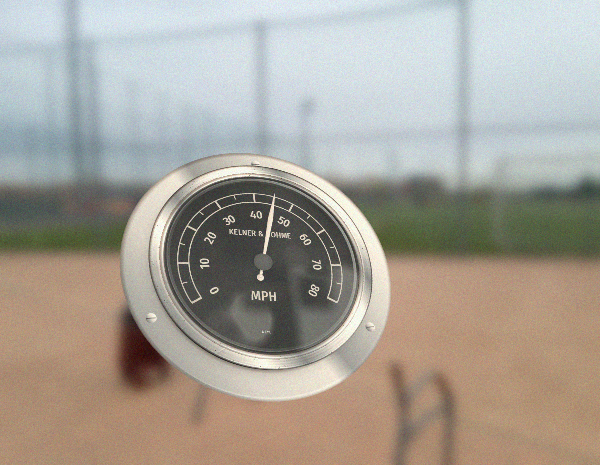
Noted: {"value": 45, "unit": "mph"}
